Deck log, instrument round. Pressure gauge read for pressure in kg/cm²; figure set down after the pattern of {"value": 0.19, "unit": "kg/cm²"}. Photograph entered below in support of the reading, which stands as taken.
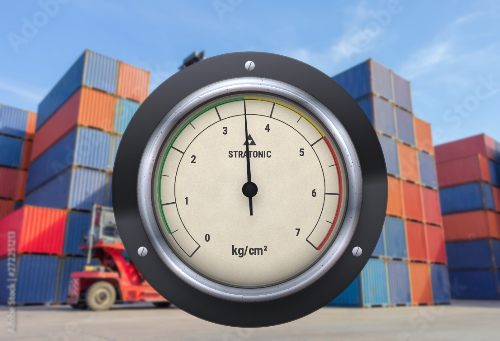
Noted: {"value": 3.5, "unit": "kg/cm²"}
